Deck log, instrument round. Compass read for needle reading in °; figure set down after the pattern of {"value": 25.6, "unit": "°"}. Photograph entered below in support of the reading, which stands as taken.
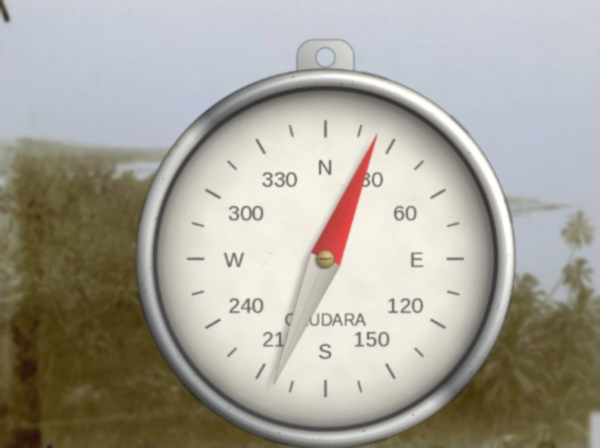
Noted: {"value": 22.5, "unit": "°"}
